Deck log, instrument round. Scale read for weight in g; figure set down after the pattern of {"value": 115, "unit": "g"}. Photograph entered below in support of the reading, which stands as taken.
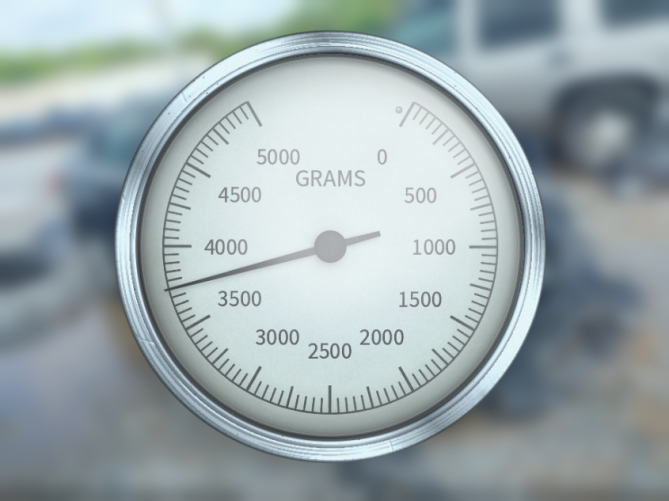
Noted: {"value": 3750, "unit": "g"}
